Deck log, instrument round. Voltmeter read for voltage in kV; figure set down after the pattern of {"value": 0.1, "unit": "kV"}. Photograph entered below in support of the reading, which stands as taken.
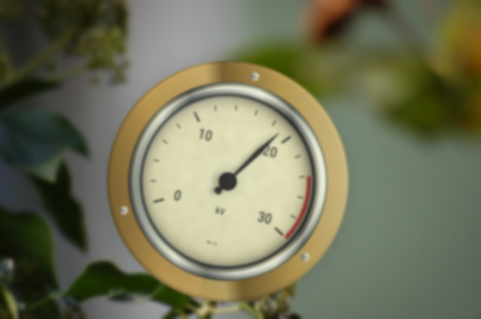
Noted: {"value": 19, "unit": "kV"}
